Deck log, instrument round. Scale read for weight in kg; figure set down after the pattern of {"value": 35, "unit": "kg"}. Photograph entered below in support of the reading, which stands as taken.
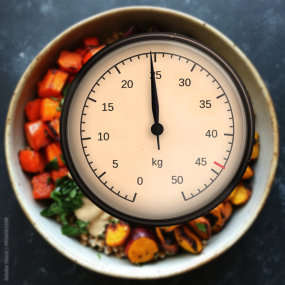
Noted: {"value": 24.5, "unit": "kg"}
